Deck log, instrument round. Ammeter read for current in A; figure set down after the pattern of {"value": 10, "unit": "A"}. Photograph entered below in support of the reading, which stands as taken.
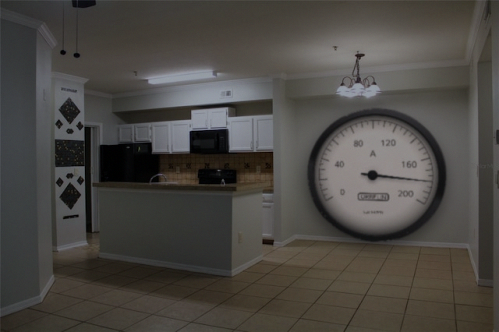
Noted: {"value": 180, "unit": "A"}
